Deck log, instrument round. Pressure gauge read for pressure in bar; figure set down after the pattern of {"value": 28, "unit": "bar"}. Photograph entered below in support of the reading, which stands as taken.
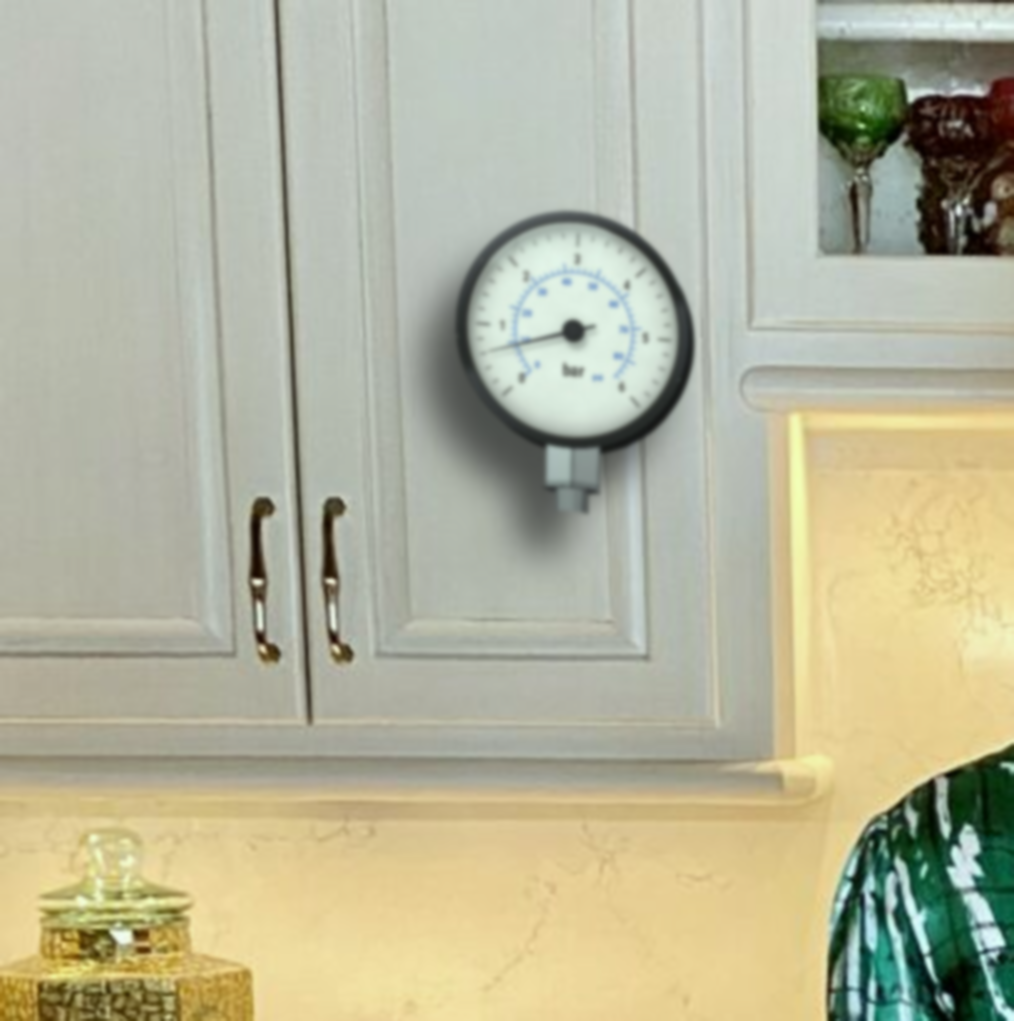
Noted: {"value": 0.6, "unit": "bar"}
